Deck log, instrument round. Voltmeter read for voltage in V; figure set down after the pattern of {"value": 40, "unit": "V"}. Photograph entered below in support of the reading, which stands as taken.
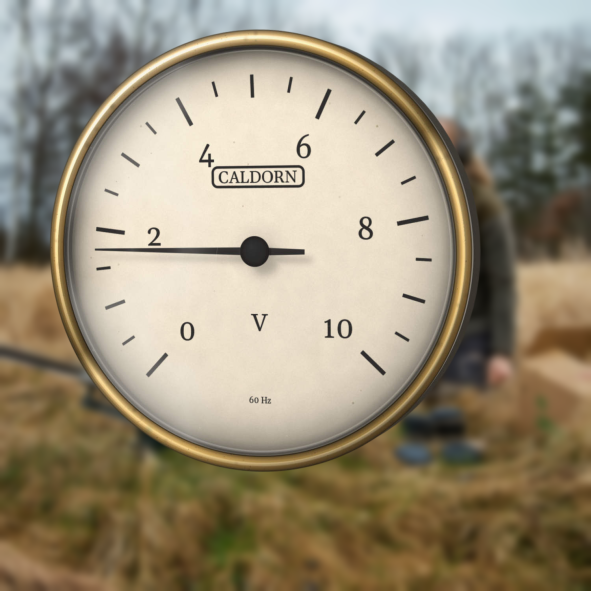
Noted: {"value": 1.75, "unit": "V"}
